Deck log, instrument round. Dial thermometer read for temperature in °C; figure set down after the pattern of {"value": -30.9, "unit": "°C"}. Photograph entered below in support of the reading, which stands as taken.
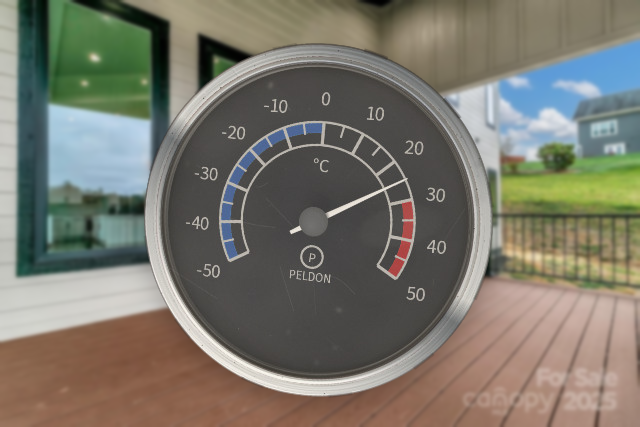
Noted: {"value": 25, "unit": "°C"}
